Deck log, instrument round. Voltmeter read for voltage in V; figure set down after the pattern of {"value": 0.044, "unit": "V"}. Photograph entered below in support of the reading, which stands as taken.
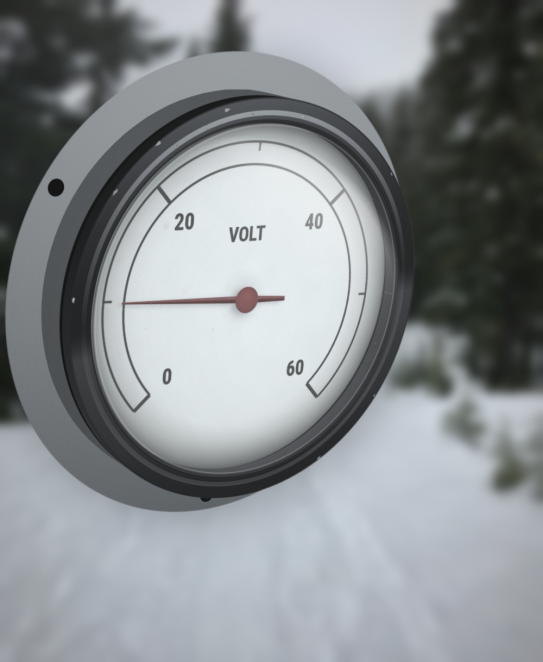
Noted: {"value": 10, "unit": "V"}
